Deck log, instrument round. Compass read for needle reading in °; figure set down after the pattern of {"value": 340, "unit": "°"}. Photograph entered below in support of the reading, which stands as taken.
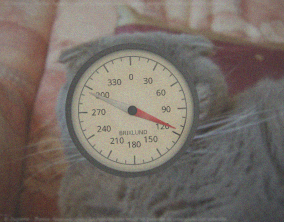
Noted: {"value": 115, "unit": "°"}
